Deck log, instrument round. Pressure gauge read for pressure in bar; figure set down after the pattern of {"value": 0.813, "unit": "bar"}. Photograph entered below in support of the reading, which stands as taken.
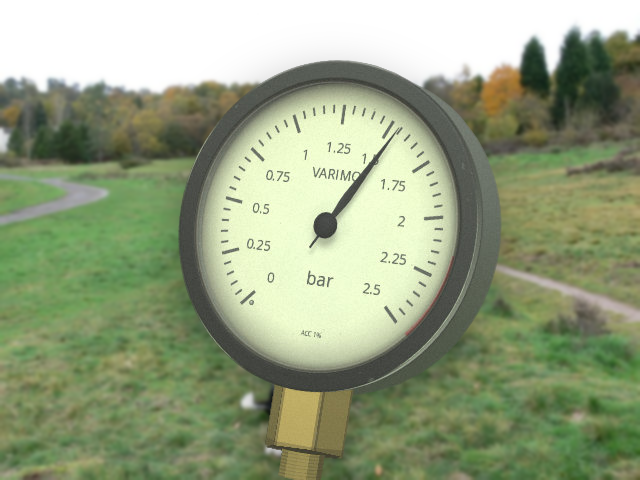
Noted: {"value": 1.55, "unit": "bar"}
